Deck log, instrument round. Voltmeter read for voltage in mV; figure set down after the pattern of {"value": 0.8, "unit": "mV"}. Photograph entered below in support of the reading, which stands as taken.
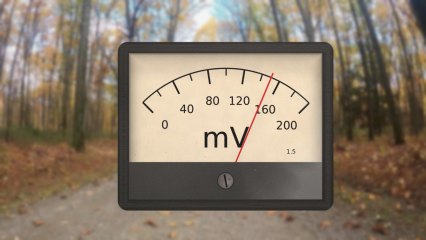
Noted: {"value": 150, "unit": "mV"}
